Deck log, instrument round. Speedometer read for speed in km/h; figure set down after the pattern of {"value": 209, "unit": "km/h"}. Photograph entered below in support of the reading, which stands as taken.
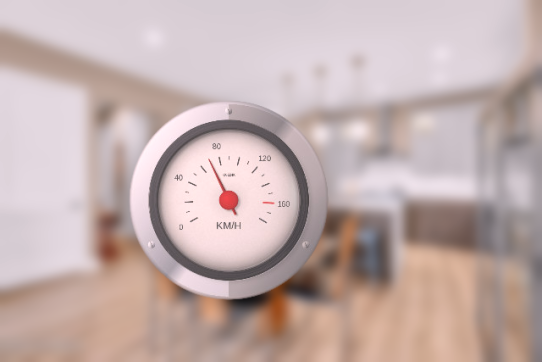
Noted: {"value": 70, "unit": "km/h"}
